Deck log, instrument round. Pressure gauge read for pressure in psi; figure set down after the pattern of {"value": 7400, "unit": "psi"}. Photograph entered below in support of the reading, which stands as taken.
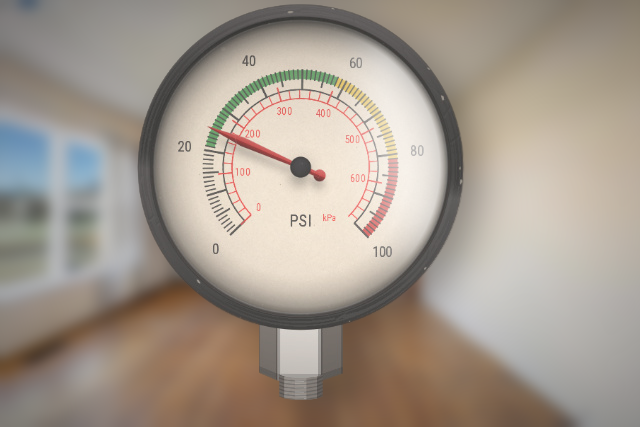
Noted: {"value": 25, "unit": "psi"}
